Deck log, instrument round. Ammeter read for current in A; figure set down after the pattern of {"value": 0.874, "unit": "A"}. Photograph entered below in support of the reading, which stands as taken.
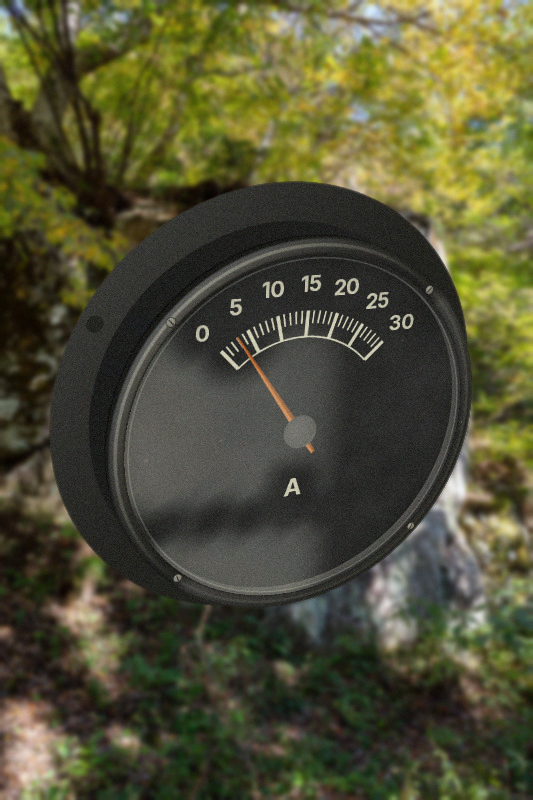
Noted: {"value": 3, "unit": "A"}
